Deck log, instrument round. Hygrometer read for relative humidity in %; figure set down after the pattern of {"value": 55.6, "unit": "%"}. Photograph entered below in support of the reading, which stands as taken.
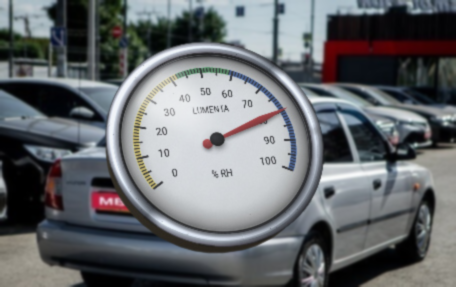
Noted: {"value": 80, "unit": "%"}
